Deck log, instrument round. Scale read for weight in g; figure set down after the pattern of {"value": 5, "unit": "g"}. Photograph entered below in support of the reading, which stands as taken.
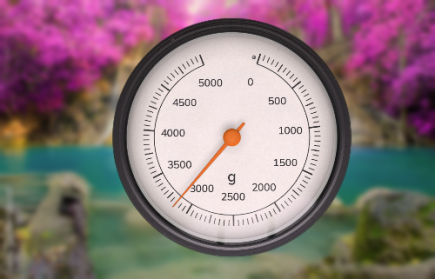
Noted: {"value": 3150, "unit": "g"}
